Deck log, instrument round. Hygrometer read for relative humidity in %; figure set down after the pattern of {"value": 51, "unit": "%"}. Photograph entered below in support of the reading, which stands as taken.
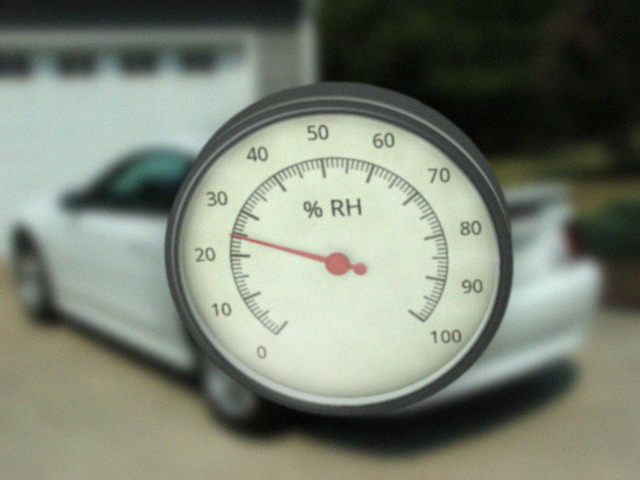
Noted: {"value": 25, "unit": "%"}
